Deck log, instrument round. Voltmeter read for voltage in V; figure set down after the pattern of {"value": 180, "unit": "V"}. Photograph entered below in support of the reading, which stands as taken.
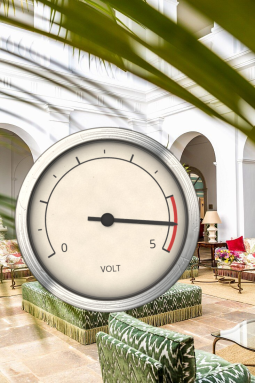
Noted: {"value": 4.5, "unit": "V"}
